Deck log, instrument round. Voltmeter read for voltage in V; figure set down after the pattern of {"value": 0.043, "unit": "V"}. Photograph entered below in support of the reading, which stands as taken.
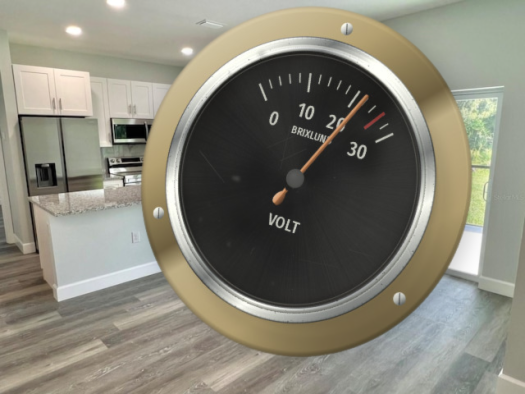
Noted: {"value": 22, "unit": "V"}
